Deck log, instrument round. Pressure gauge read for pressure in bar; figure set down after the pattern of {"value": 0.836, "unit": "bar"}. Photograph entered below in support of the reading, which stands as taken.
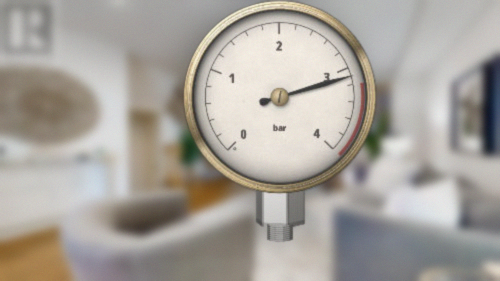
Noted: {"value": 3.1, "unit": "bar"}
